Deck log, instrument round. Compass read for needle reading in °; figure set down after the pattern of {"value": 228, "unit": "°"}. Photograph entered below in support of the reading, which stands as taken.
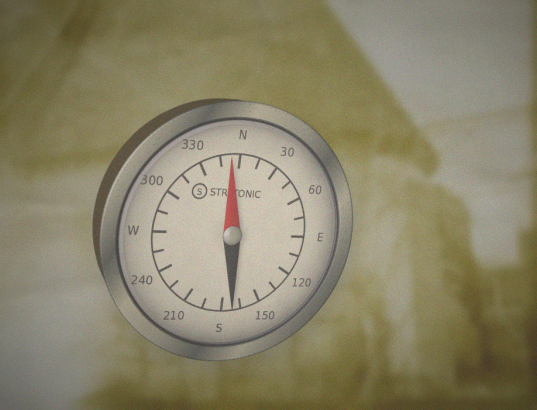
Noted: {"value": 352.5, "unit": "°"}
